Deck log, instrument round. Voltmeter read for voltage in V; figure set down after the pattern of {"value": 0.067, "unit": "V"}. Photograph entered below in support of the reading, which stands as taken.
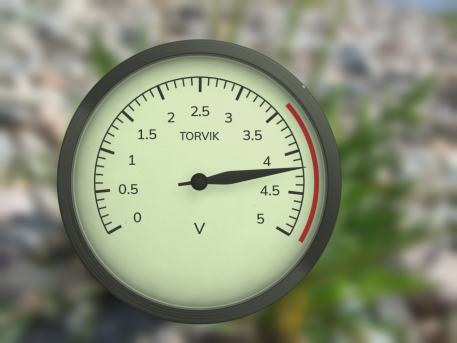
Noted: {"value": 4.2, "unit": "V"}
